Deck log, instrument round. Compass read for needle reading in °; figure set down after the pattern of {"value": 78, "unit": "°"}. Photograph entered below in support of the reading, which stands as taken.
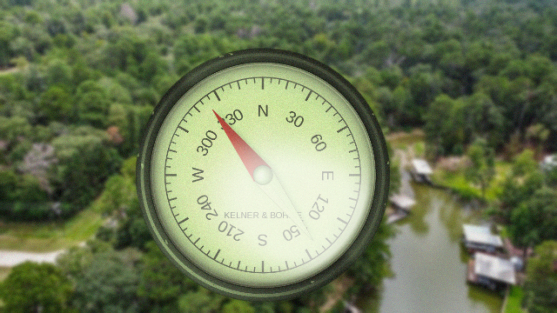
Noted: {"value": 322.5, "unit": "°"}
